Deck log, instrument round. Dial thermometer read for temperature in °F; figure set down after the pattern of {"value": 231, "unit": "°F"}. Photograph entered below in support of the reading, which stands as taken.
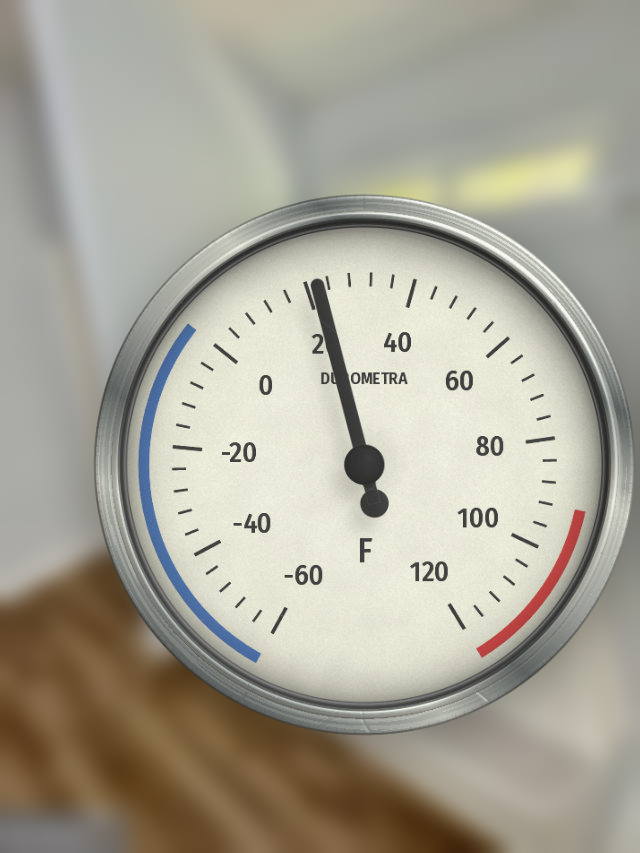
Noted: {"value": 22, "unit": "°F"}
